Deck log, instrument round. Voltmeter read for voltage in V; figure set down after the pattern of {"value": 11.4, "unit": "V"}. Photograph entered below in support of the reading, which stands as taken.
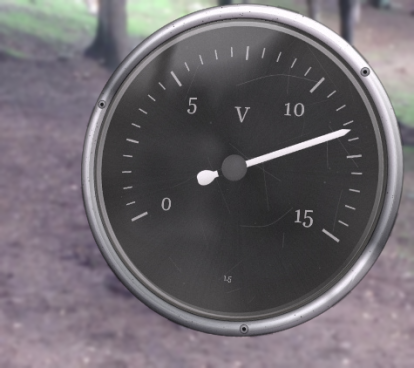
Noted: {"value": 11.75, "unit": "V"}
